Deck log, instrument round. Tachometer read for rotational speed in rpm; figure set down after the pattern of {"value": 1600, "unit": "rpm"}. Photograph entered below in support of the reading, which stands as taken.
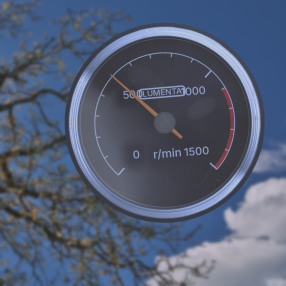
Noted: {"value": 500, "unit": "rpm"}
